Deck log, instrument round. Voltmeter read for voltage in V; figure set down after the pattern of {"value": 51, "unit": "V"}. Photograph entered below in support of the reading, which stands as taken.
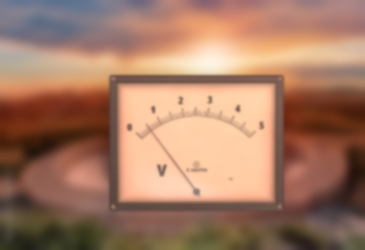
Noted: {"value": 0.5, "unit": "V"}
